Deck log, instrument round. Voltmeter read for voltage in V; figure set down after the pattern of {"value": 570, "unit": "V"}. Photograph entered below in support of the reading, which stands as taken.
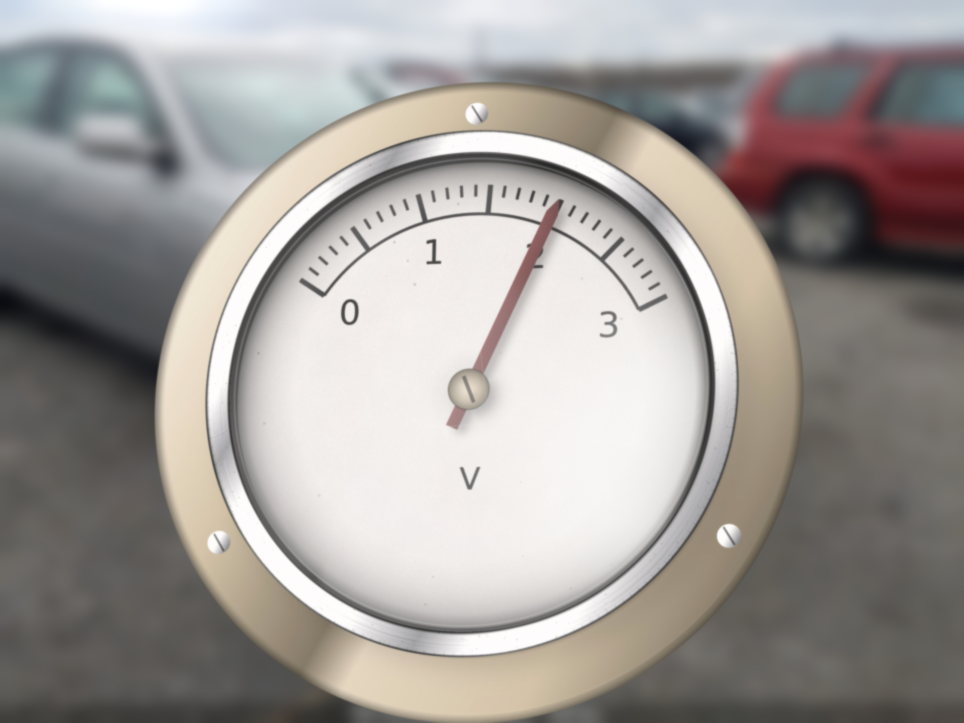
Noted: {"value": 2, "unit": "V"}
